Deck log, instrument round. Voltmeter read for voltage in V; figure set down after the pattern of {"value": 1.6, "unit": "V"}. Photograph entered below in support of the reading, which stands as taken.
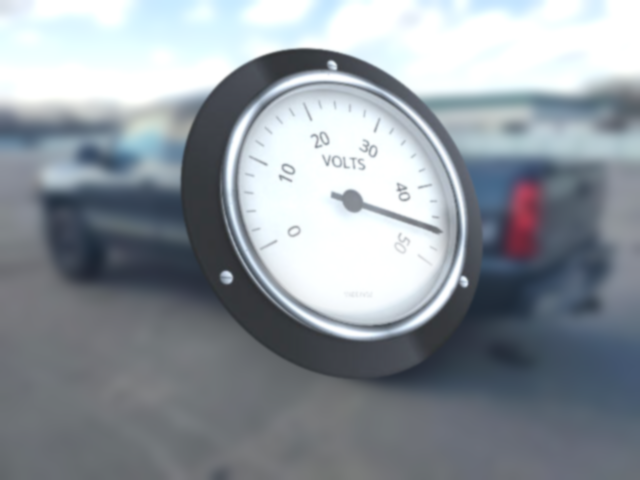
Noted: {"value": 46, "unit": "V"}
